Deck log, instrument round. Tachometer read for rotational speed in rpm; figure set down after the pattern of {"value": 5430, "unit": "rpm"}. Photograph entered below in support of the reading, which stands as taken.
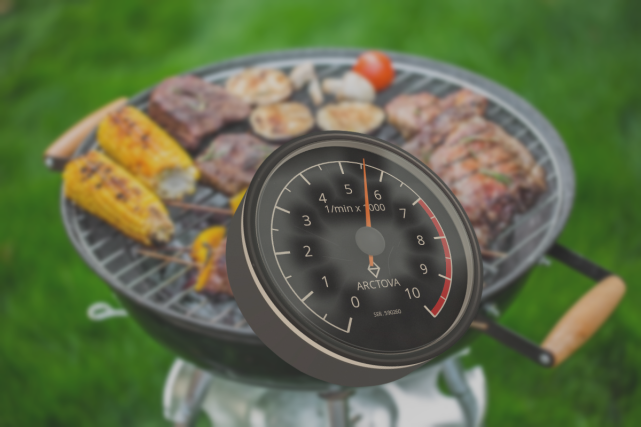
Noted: {"value": 5500, "unit": "rpm"}
